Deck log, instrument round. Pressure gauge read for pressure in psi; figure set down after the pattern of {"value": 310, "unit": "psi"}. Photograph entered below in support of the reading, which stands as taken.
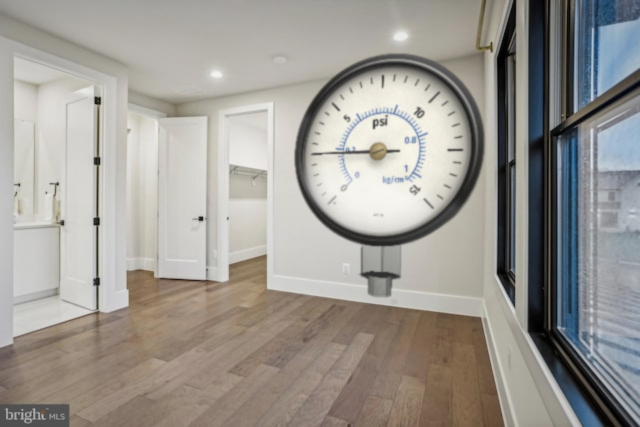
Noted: {"value": 2.5, "unit": "psi"}
